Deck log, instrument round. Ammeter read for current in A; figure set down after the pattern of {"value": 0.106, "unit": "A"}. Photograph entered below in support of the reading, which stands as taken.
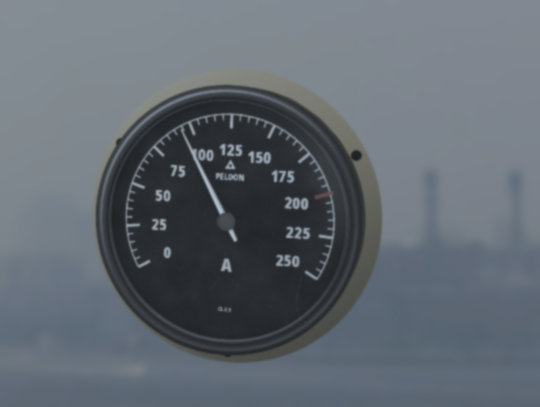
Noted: {"value": 95, "unit": "A"}
